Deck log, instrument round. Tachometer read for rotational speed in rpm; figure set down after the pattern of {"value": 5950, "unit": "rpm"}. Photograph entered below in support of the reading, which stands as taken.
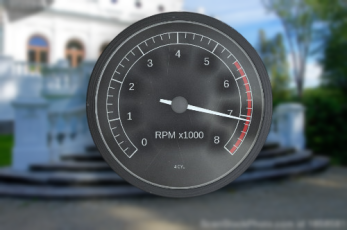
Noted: {"value": 7100, "unit": "rpm"}
